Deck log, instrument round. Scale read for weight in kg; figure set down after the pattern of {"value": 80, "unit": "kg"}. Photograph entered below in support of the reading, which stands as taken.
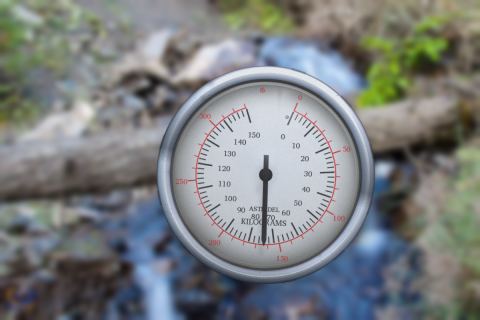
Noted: {"value": 74, "unit": "kg"}
